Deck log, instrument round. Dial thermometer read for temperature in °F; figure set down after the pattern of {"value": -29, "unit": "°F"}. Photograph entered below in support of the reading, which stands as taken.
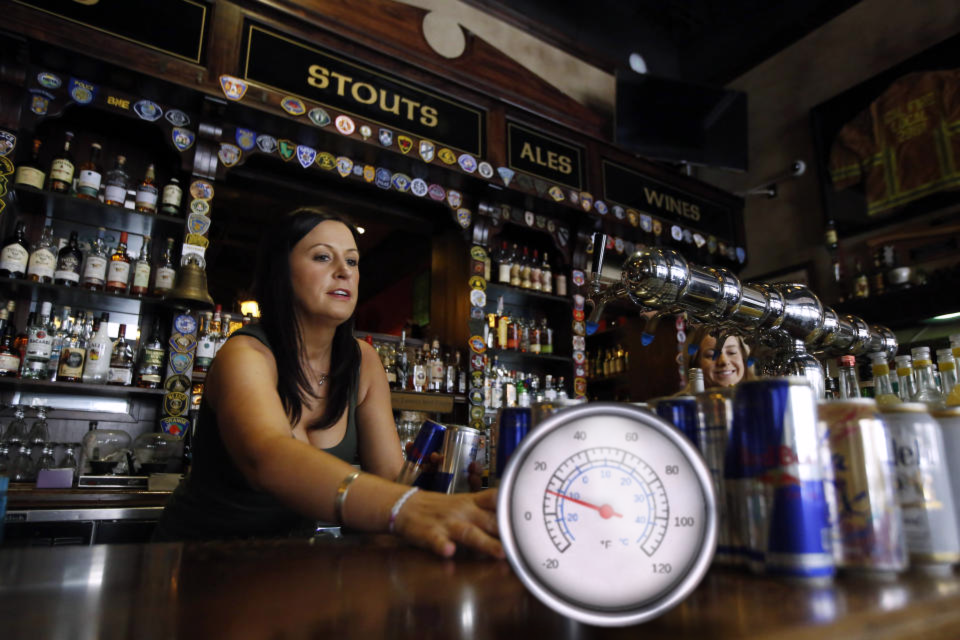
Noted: {"value": 12, "unit": "°F"}
